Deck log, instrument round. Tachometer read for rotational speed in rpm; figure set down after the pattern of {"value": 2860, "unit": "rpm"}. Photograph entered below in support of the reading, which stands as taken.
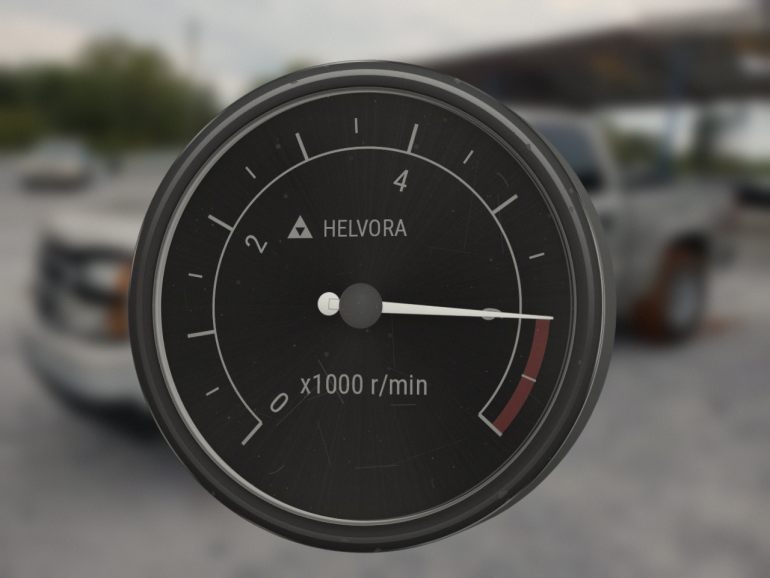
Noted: {"value": 6000, "unit": "rpm"}
